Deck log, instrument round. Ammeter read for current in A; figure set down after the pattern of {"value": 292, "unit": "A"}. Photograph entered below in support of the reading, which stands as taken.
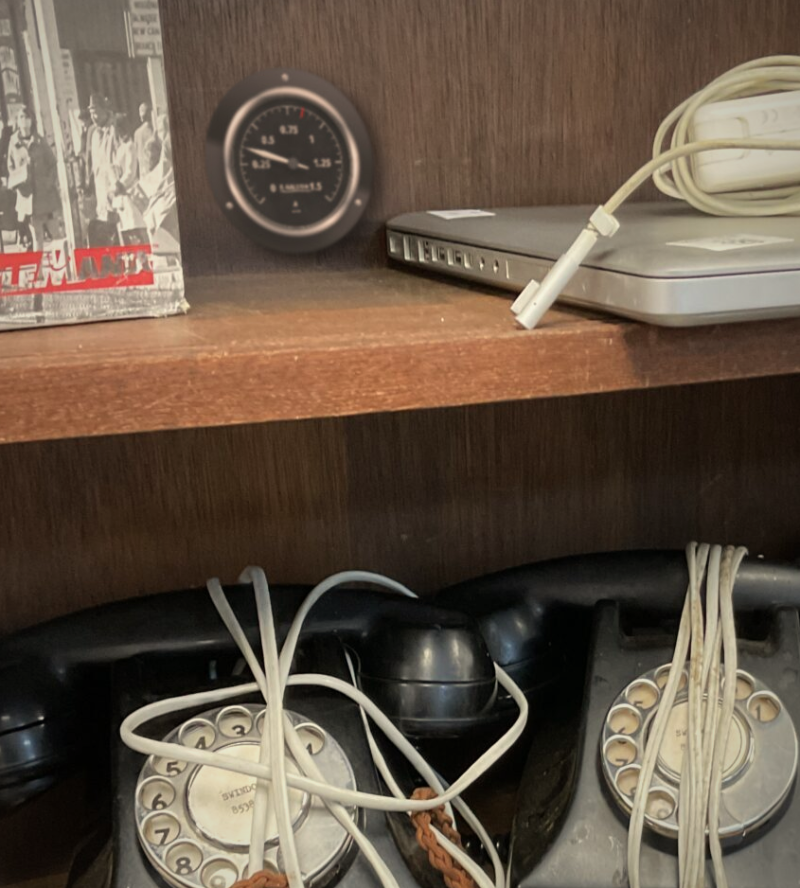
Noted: {"value": 0.35, "unit": "A"}
